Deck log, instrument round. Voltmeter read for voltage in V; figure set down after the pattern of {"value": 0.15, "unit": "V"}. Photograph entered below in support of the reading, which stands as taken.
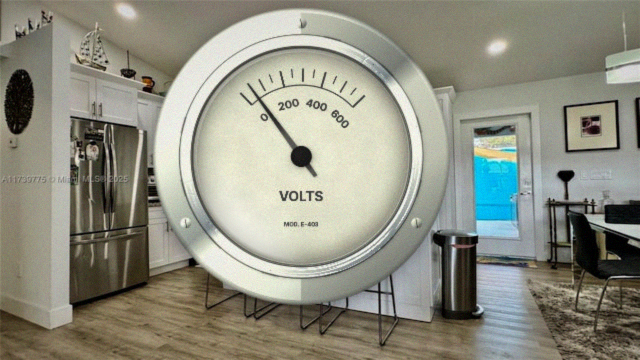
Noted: {"value": 50, "unit": "V"}
